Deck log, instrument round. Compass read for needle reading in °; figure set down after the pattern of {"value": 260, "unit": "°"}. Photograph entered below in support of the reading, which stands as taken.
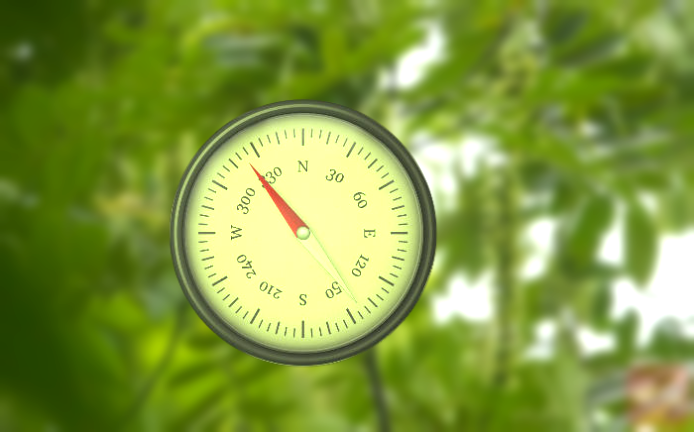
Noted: {"value": 322.5, "unit": "°"}
